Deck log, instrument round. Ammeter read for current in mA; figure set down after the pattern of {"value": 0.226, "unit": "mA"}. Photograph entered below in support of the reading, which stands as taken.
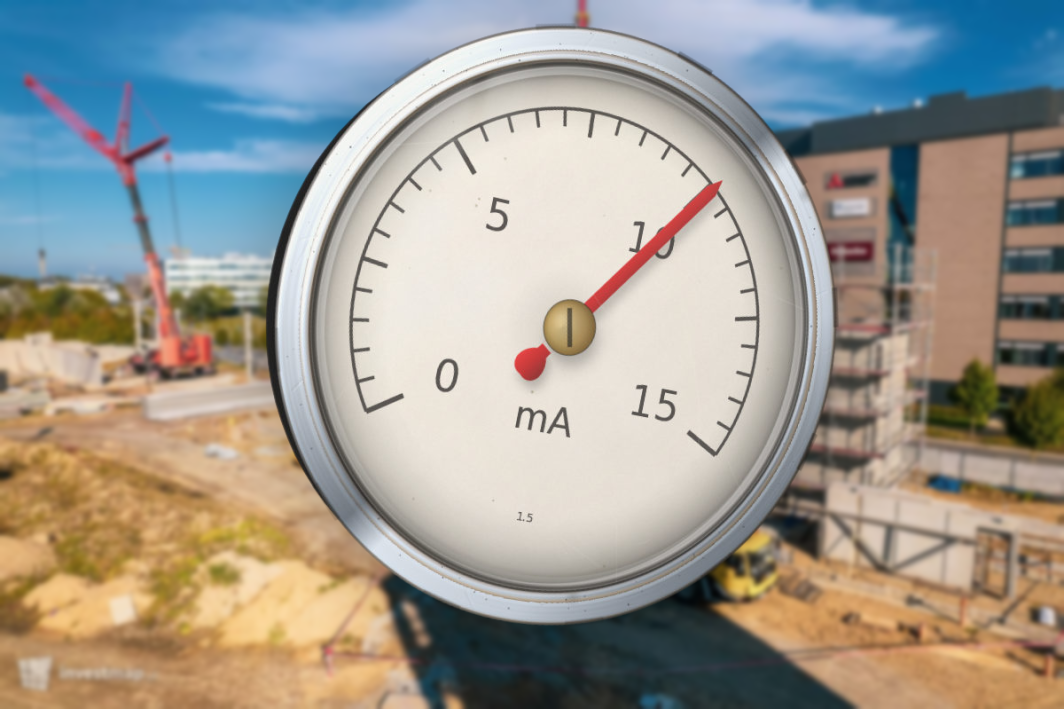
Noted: {"value": 10, "unit": "mA"}
